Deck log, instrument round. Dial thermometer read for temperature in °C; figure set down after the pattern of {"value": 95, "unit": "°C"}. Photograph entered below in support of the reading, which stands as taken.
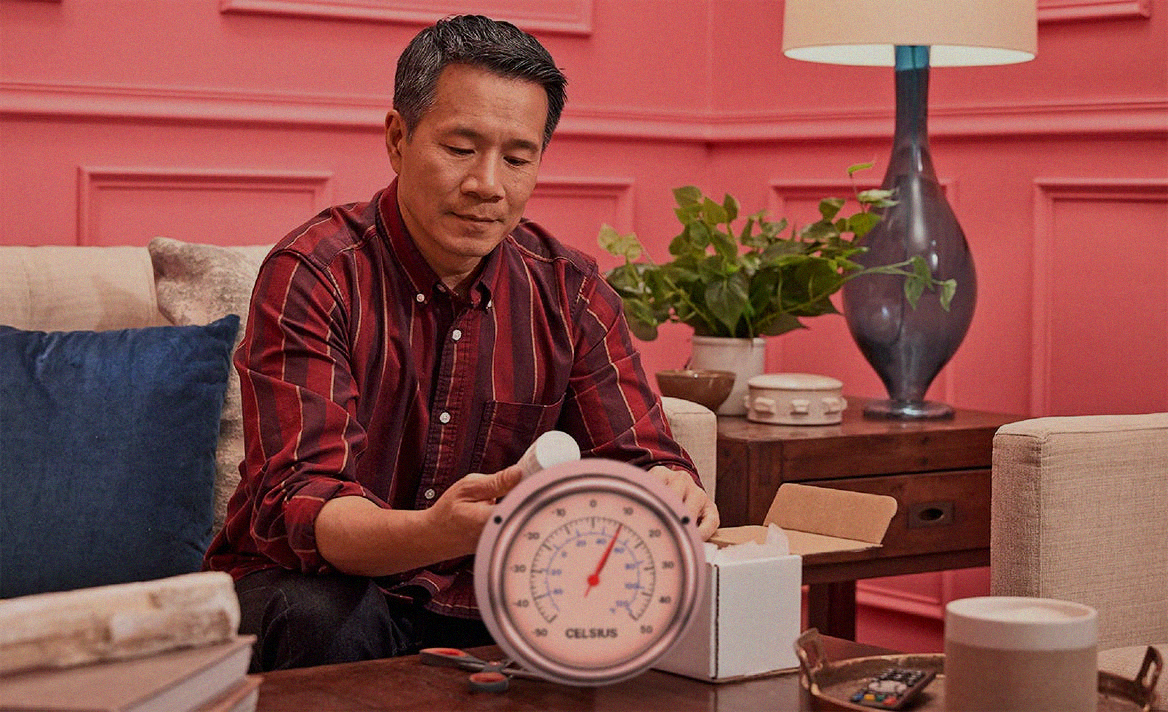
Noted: {"value": 10, "unit": "°C"}
